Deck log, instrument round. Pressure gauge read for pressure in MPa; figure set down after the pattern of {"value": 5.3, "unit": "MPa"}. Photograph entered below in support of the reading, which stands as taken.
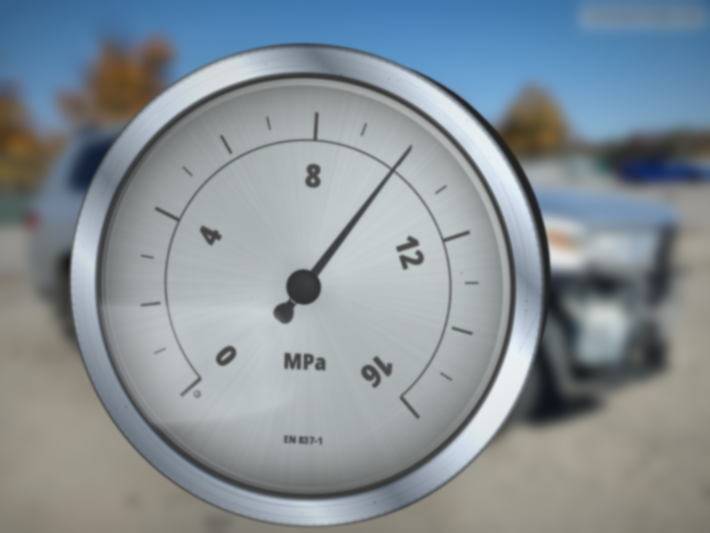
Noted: {"value": 10, "unit": "MPa"}
